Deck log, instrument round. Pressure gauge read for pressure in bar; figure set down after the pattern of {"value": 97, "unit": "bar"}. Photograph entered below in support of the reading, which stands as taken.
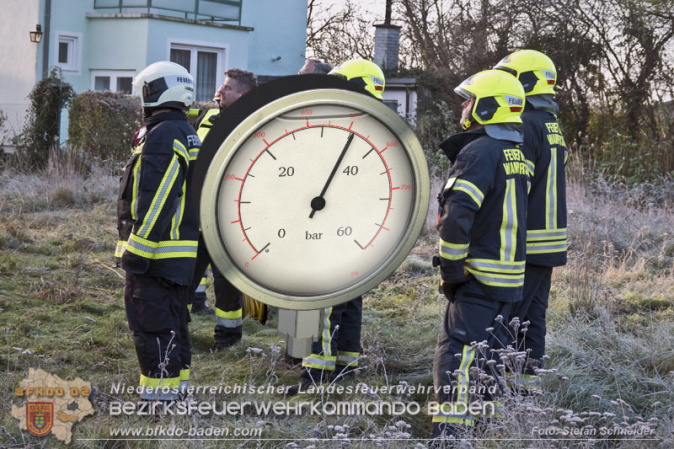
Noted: {"value": 35, "unit": "bar"}
